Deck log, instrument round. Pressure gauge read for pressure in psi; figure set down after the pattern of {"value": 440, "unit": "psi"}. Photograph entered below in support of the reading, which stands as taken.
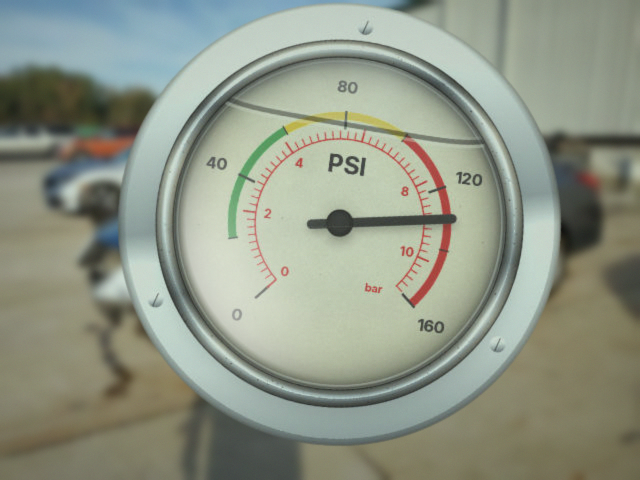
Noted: {"value": 130, "unit": "psi"}
